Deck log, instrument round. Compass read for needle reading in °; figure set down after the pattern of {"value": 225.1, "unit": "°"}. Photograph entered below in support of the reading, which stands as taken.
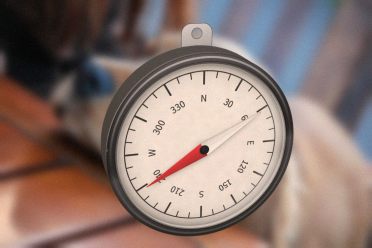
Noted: {"value": 240, "unit": "°"}
